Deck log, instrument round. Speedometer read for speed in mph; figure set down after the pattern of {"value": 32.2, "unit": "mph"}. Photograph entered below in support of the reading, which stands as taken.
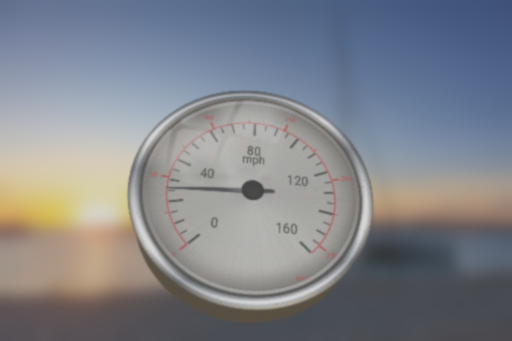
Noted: {"value": 25, "unit": "mph"}
